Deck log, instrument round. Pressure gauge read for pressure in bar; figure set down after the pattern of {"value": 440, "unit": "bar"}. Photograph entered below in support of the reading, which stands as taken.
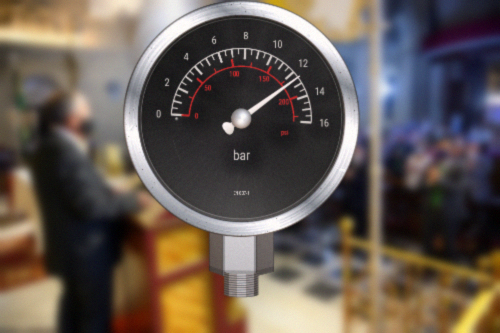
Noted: {"value": 12.5, "unit": "bar"}
